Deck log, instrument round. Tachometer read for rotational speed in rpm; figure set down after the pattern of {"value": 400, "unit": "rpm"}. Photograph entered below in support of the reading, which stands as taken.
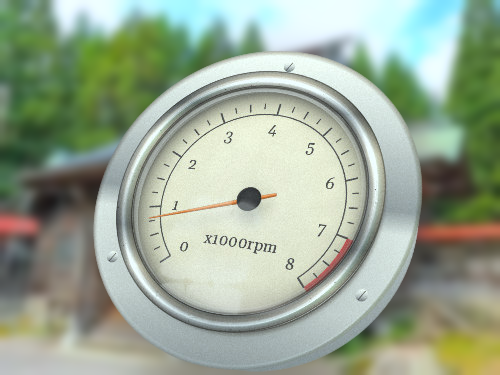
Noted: {"value": 750, "unit": "rpm"}
